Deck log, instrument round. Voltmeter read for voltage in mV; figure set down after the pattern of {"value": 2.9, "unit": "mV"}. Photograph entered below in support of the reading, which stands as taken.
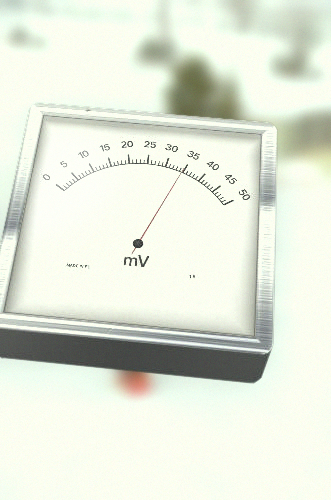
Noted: {"value": 35, "unit": "mV"}
